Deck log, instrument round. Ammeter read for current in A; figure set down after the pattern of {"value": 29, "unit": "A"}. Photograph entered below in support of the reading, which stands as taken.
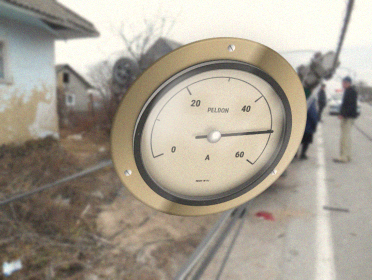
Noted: {"value": 50, "unit": "A"}
